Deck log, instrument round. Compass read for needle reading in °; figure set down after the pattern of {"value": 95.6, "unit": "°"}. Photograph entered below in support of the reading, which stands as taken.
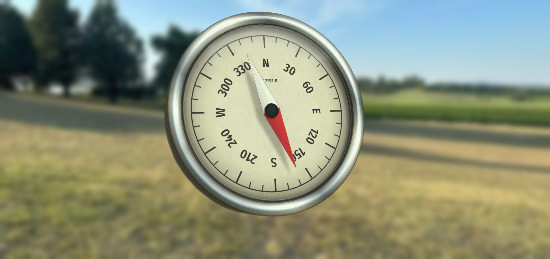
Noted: {"value": 160, "unit": "°"}
